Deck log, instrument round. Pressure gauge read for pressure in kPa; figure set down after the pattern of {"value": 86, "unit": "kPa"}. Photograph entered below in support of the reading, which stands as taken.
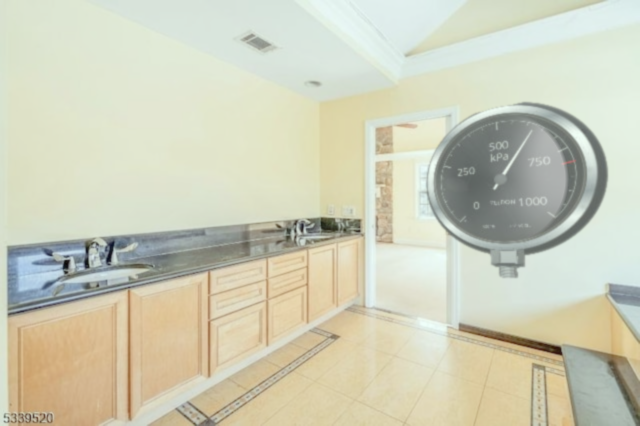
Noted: {"value": 625, "unit": "kPa"}
